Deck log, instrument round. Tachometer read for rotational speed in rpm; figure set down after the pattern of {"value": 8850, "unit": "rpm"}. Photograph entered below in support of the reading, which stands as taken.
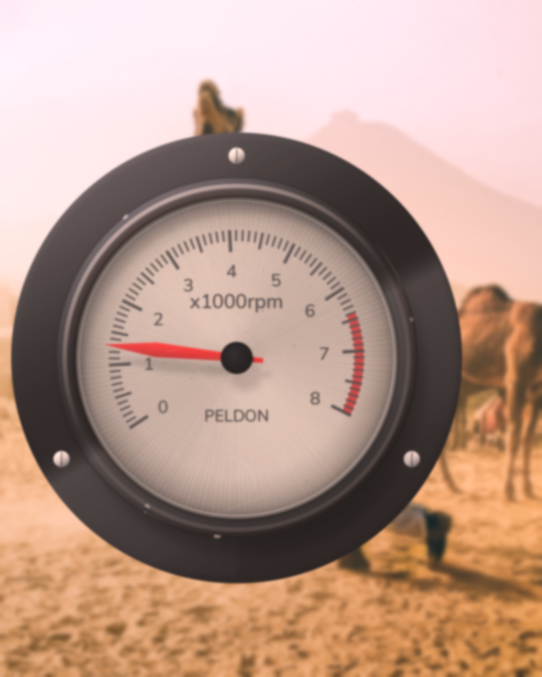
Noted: {"value": 1300, "unit": "rpm"}
